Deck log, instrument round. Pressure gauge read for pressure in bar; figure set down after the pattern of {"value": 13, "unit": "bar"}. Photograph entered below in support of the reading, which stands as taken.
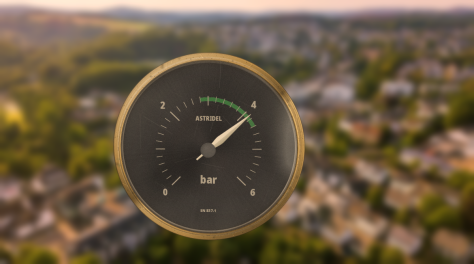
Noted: {"value": 4.1, "unit": "bar"}
